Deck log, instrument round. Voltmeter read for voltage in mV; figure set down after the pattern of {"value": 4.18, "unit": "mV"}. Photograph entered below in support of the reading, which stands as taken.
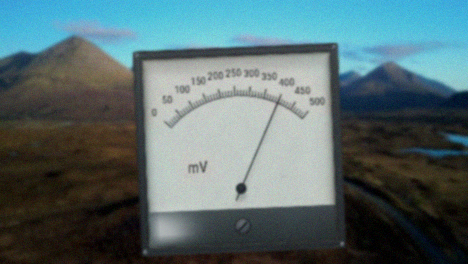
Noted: {"value": 400, "unit": "mV"}
